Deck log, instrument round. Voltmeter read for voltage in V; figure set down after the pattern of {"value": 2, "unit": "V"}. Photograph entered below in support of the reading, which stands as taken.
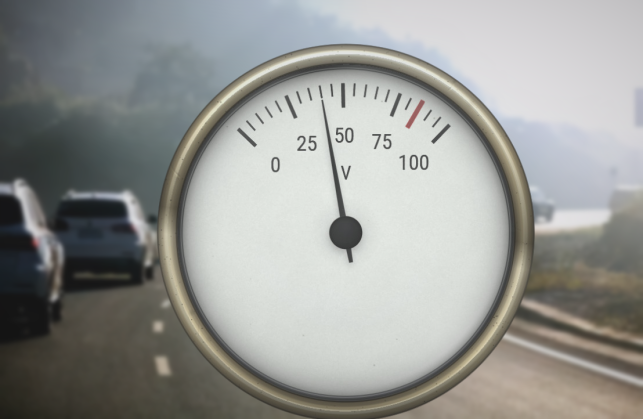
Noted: {"value": 40, "unit": "V"}
